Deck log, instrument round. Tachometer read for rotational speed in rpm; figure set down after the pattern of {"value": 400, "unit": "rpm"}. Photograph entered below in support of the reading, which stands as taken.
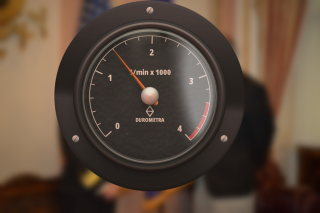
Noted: {"value": 1400, "unit": "rpm"}
